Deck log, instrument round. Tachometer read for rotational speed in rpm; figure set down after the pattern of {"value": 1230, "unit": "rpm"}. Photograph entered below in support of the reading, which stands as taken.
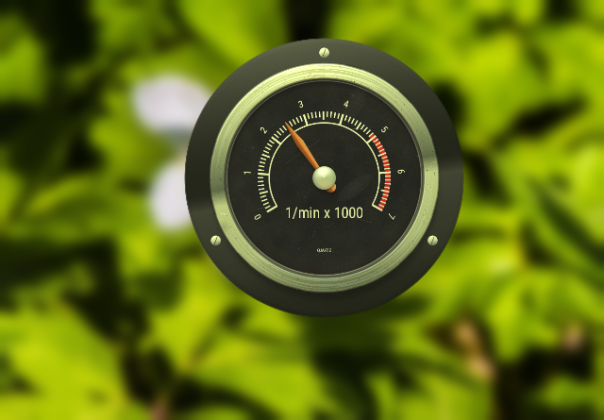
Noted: {"value": 2500, "unit": "rpm"}
